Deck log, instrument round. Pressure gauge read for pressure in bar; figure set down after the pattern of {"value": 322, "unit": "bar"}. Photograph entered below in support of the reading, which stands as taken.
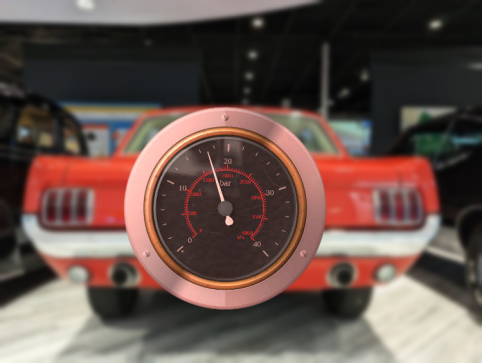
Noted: {"value": 17, "unit": "bar"}
